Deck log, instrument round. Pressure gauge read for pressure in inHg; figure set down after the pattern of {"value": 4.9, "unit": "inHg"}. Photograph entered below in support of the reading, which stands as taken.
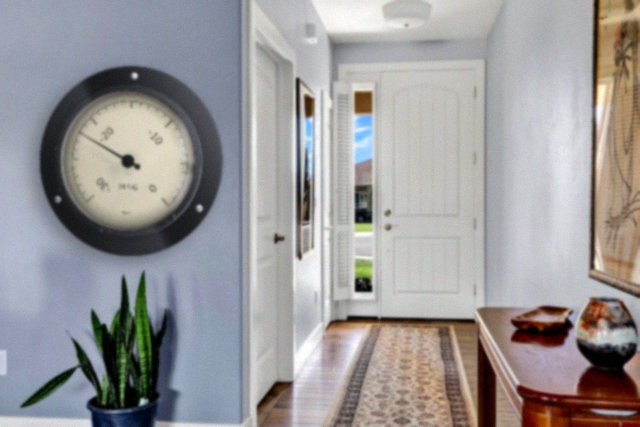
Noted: {"value": -22, "unit": "inHg"}
